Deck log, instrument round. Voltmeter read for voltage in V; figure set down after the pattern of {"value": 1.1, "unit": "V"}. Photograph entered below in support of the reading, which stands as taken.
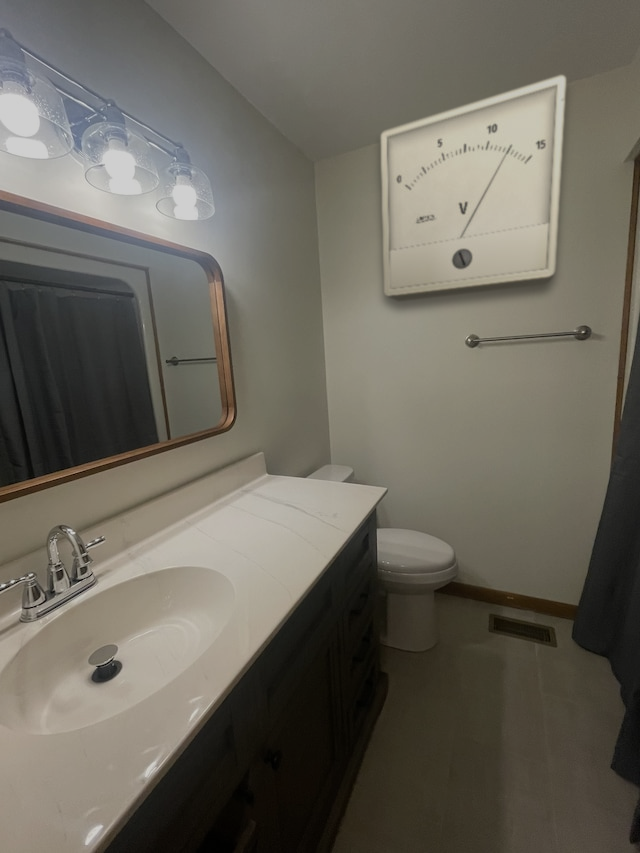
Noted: {"value": 12.5, "unit": "V"}
